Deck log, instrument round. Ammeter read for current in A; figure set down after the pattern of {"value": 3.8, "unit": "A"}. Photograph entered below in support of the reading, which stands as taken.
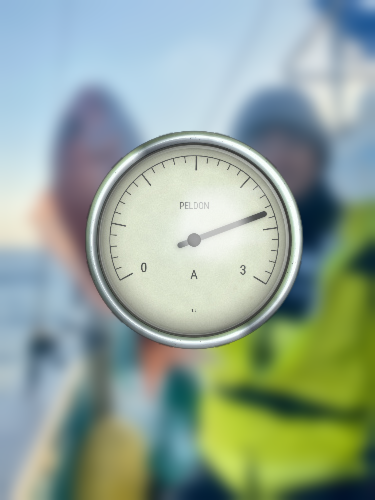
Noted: {"value": 2.35, "unit": "A"}
